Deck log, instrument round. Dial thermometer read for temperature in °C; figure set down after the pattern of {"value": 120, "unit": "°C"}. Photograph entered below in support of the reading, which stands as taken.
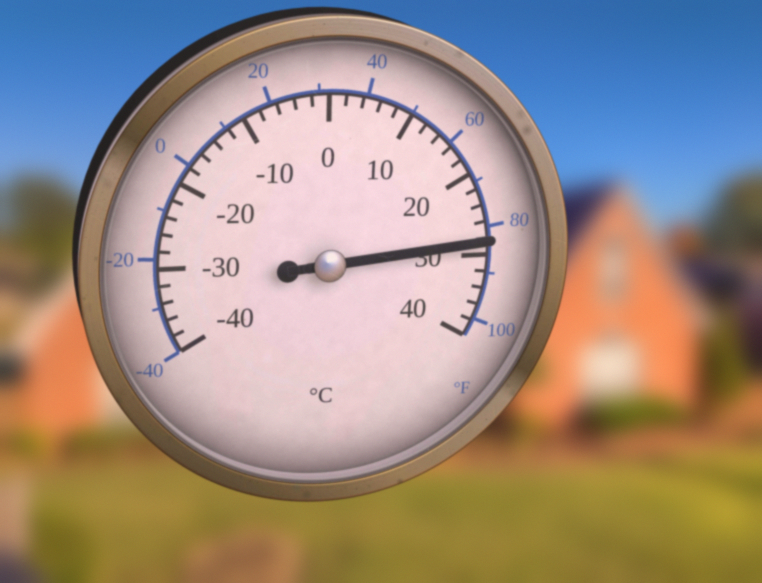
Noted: {"value": 28, "unit": "°C"}
